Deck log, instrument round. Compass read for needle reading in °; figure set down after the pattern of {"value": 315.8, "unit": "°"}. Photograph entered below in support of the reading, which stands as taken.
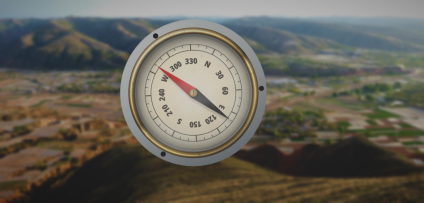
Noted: {"value": 280, "unit": "°"}
